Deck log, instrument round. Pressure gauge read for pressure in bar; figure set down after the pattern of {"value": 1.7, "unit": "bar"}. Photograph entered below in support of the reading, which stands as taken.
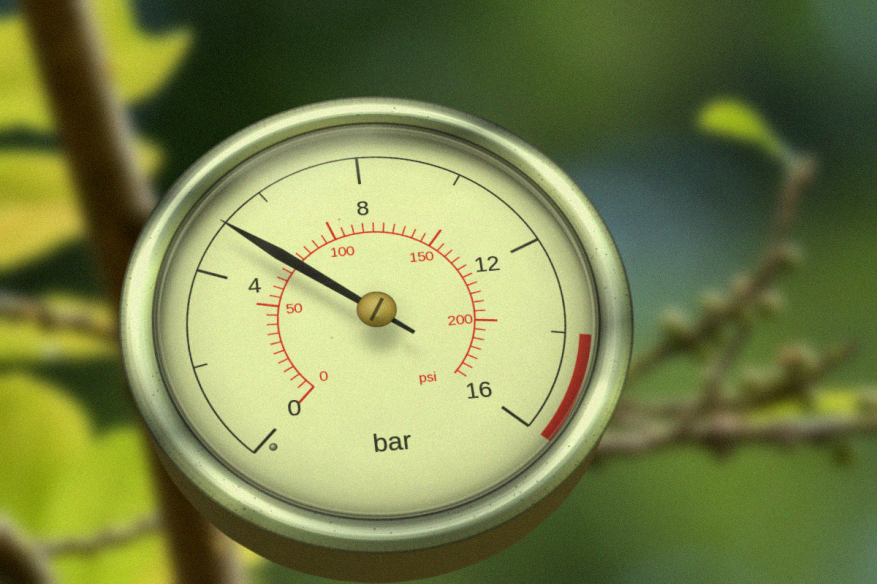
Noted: {"value": 5, "unit": "bar"}
